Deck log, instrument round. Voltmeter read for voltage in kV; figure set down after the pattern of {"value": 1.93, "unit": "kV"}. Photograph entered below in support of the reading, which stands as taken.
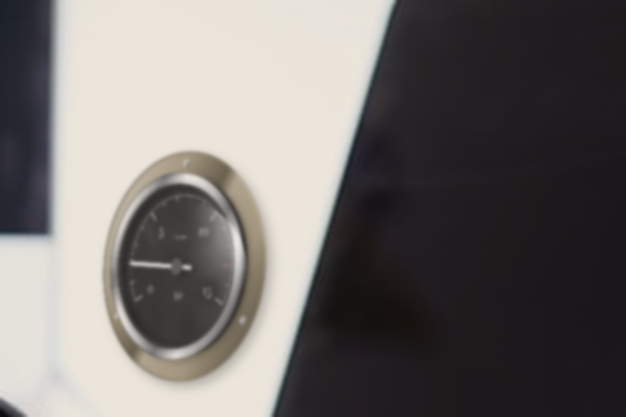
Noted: {"value": 2, "unit": "kV"}
